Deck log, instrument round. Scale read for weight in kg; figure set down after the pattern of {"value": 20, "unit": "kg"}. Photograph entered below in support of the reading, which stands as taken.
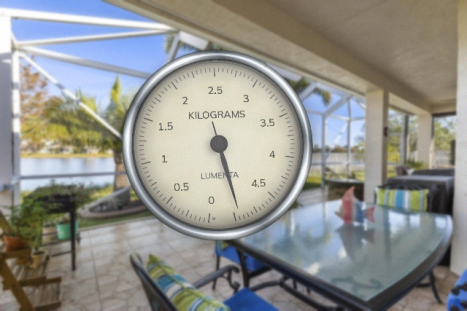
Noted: {"value": 4.95, "unit": "kg"}
